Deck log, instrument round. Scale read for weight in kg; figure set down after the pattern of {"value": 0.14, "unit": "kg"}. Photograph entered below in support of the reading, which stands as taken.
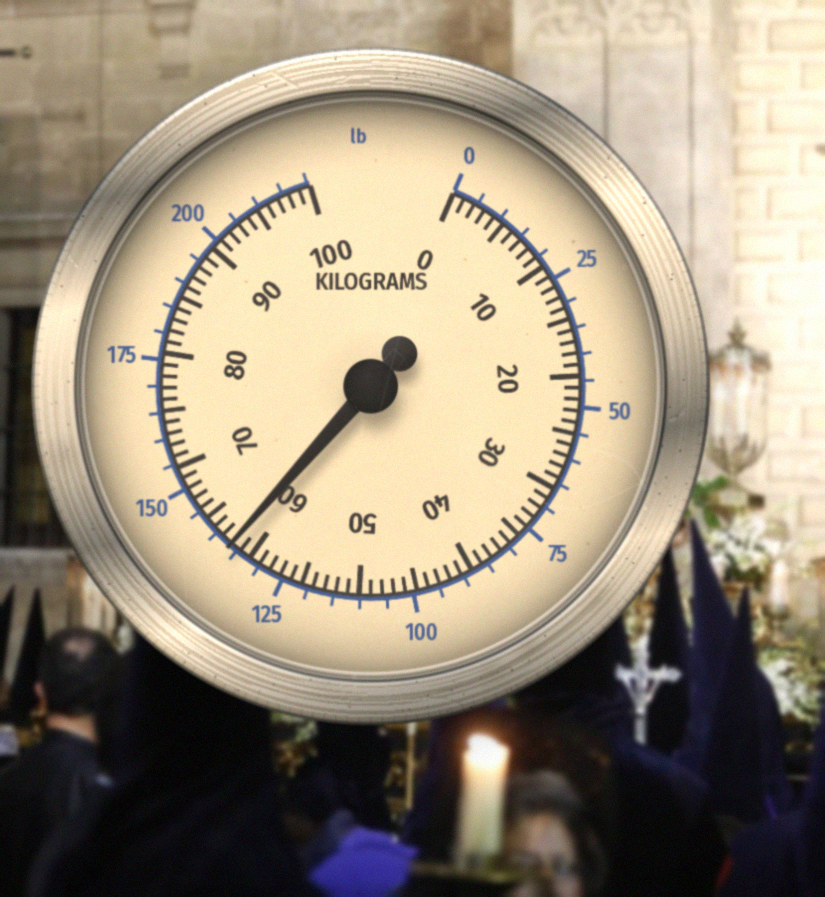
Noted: {"value": 62, "unit": "kg"}
